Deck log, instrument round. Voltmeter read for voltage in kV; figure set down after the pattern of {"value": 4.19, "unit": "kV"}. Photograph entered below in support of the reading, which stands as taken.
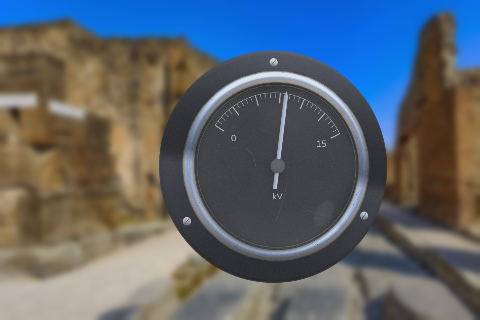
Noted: {"value": 8, "unit": "kV"}
